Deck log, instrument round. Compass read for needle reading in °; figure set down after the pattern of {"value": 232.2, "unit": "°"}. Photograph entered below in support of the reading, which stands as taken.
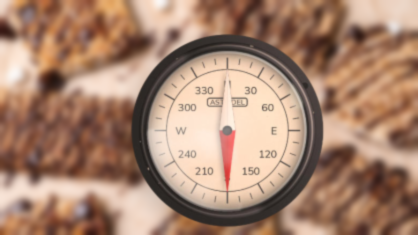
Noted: {"value": 180, "unit": "°"}
